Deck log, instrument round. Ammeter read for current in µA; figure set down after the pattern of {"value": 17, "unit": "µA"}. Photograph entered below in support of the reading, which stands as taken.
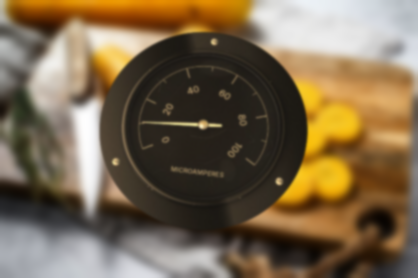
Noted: {"value": 10, "unit": "µA"}
